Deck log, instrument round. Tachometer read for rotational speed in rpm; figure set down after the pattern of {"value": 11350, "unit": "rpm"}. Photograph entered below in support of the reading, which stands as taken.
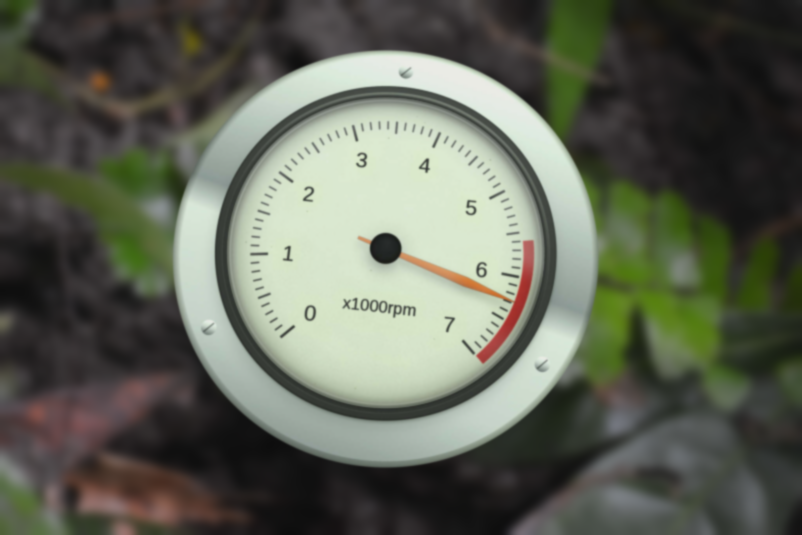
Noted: {"value": 6300, "unit": "rpm"}
